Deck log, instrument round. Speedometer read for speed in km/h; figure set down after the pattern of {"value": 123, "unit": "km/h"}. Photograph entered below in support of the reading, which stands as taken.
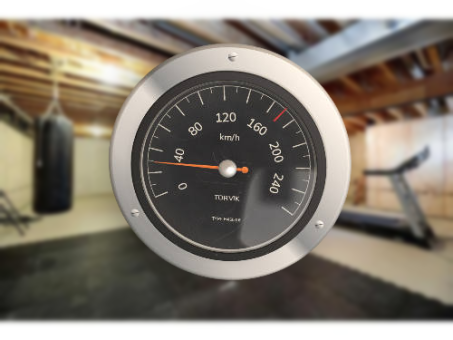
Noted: {"value": 30, "unit": "km/h"}
